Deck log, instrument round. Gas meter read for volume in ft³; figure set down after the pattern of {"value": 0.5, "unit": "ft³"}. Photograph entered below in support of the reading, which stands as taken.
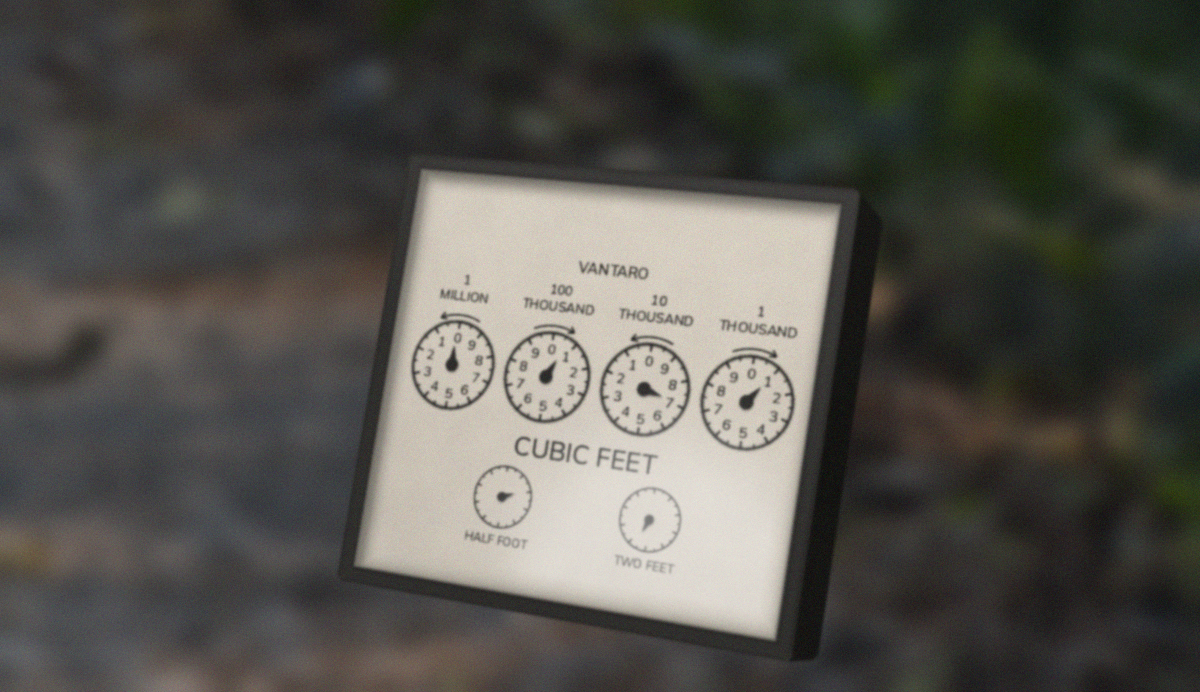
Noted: {"value": 7100, "unit": "ft³"}
